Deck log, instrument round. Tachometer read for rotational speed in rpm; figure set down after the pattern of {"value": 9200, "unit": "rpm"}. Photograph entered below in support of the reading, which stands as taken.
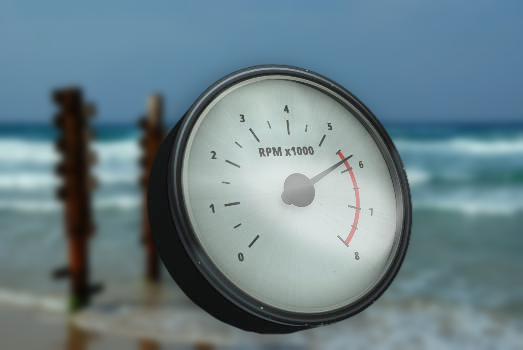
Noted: {"value": 5750, "unit": "rpm"}
